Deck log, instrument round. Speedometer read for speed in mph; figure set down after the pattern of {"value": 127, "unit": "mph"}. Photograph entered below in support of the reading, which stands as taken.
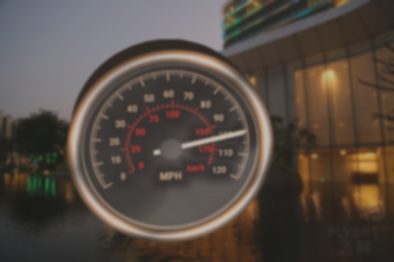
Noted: {"value": 100, "unit": "mph"}
